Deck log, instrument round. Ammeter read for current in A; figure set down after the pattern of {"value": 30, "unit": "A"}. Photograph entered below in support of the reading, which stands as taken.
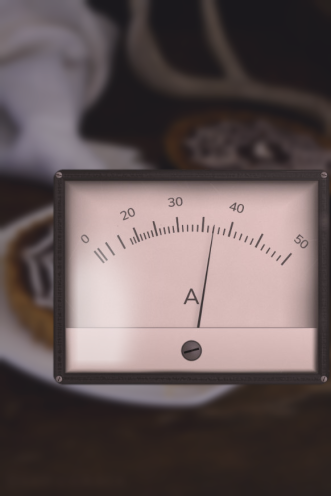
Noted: {"value": 37, "unit": "A"}
